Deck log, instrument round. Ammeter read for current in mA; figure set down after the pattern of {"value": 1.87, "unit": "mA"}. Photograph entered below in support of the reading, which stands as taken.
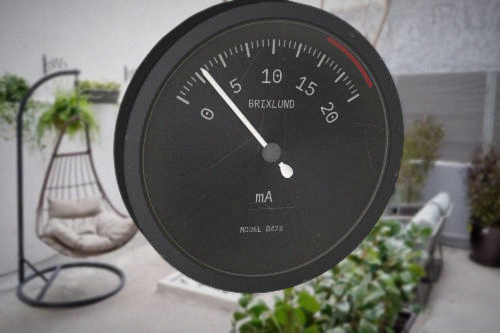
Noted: {"value": 3, "unit": "mA"}
